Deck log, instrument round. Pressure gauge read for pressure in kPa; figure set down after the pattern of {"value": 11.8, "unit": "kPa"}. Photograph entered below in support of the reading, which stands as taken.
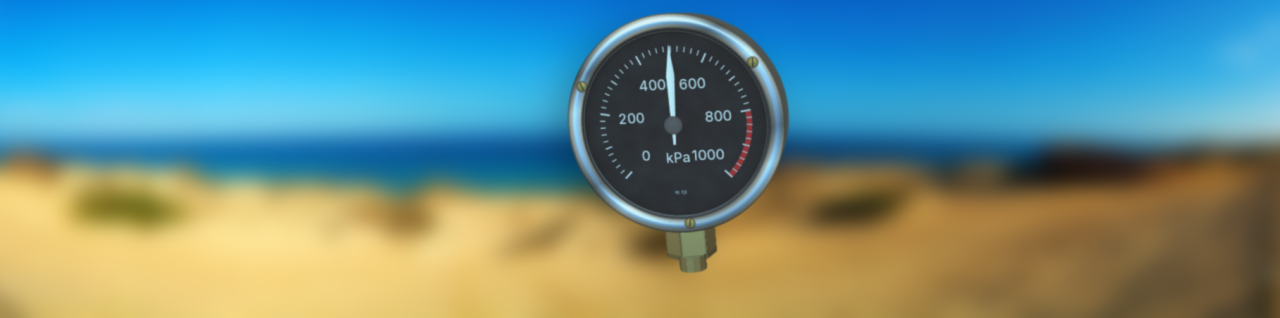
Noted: {"value": 500, "unit": "kPa"}
